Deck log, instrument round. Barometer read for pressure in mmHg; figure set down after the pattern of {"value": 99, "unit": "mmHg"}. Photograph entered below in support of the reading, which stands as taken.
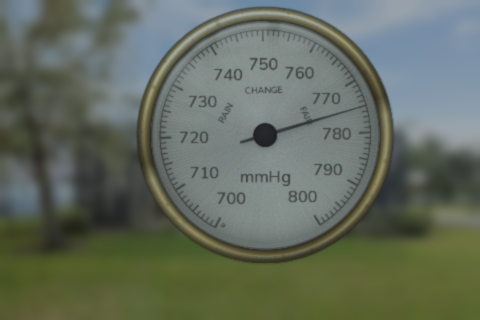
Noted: {"value": 775, "unit": "mmHg"}
